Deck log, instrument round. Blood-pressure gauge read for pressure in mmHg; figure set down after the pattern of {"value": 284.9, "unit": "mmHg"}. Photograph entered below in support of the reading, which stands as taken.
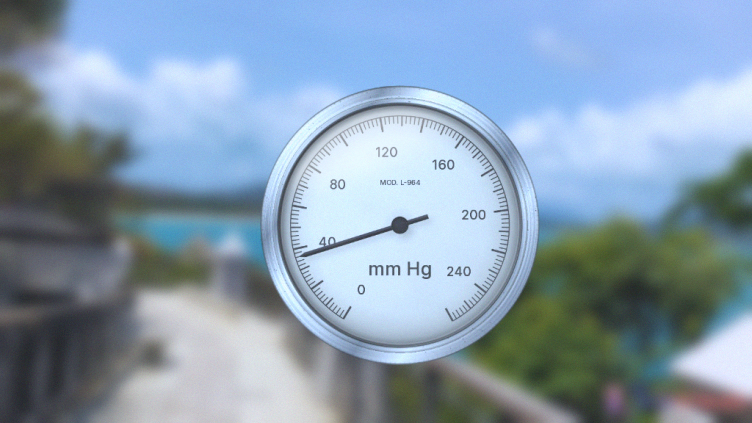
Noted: {"value": 36, "unit": "mmHg"}
